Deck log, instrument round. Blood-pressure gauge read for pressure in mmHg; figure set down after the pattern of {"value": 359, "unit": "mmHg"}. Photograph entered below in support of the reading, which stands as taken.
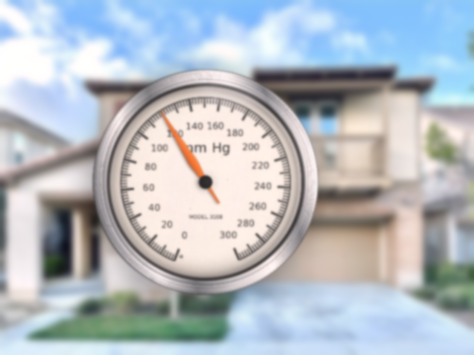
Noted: {"value": 120, "unit": "mmHg"}
